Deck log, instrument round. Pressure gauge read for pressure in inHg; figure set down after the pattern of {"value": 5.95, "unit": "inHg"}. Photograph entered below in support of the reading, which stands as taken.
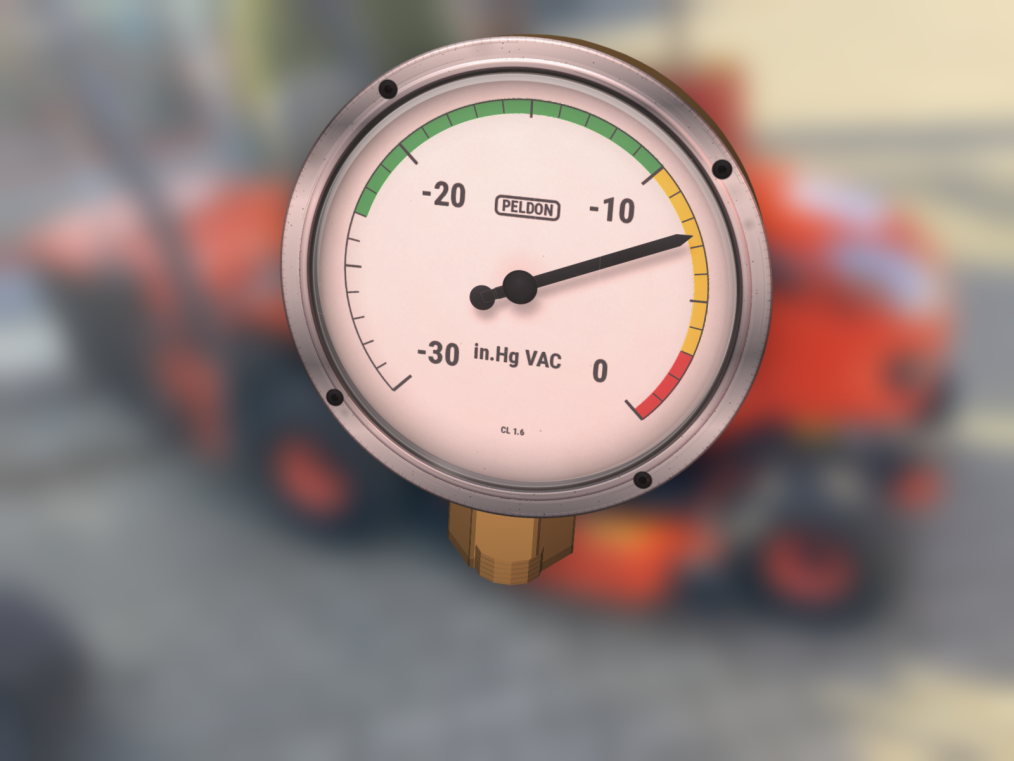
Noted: {"value": -7.5, "unit": "inHg"}
